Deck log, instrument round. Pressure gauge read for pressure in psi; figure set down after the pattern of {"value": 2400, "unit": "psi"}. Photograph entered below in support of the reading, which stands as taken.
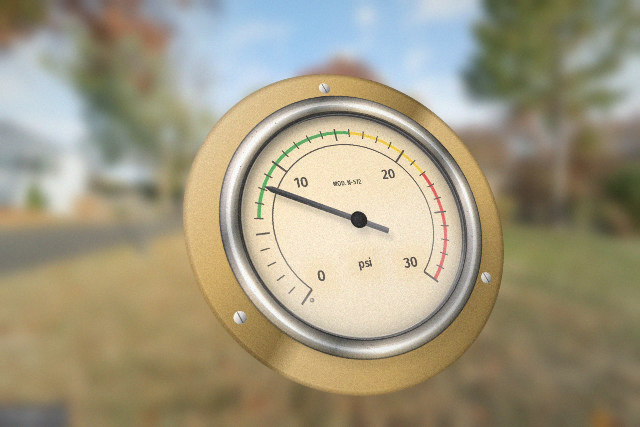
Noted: {"value": 8, "unit": "psi"}
